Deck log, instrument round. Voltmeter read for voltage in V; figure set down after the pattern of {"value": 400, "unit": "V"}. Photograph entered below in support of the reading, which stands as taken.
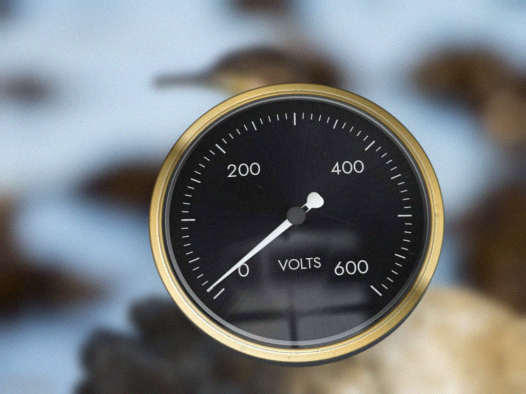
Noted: {"value": 10, "unit": "V"}
